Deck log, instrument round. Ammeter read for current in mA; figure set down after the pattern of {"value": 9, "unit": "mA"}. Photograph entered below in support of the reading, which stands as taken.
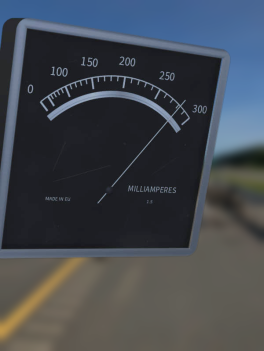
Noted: {"value": 280, "unit": "mA"}
